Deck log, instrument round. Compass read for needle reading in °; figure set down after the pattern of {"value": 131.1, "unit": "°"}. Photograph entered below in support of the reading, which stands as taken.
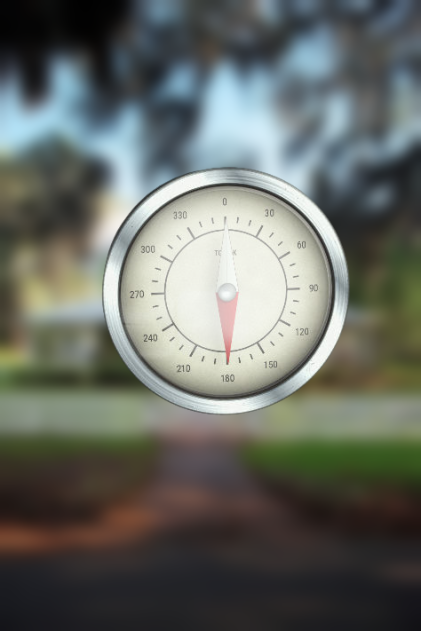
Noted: {"value": 180, "unit": "°"}
